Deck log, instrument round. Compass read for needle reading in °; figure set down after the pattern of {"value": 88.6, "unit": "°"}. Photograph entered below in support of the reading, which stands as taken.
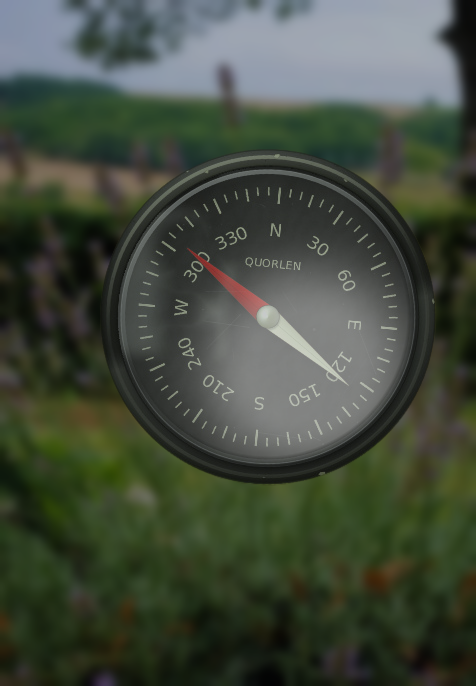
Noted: {"value": 305, "unit": "°"}
